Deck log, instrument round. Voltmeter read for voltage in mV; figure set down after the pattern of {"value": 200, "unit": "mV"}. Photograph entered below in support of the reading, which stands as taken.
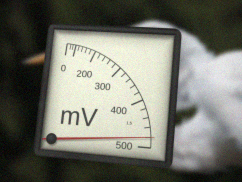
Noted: {"value": 480, "unit": "mV"}
